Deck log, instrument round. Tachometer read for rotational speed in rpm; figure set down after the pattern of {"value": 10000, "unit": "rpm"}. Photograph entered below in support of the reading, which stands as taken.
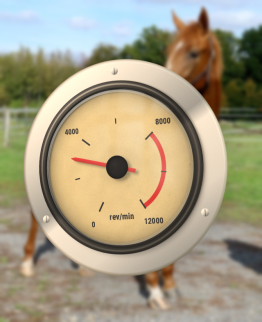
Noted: {"value": 3000, "unit": "rpm"}
